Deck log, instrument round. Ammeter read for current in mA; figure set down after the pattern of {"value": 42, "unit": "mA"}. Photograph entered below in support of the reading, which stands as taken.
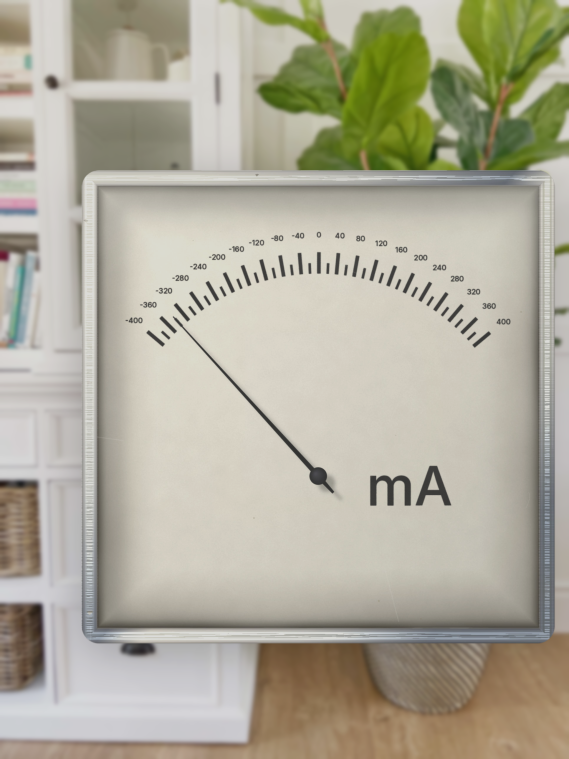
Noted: {"value": -340, "unit": "mA"}
